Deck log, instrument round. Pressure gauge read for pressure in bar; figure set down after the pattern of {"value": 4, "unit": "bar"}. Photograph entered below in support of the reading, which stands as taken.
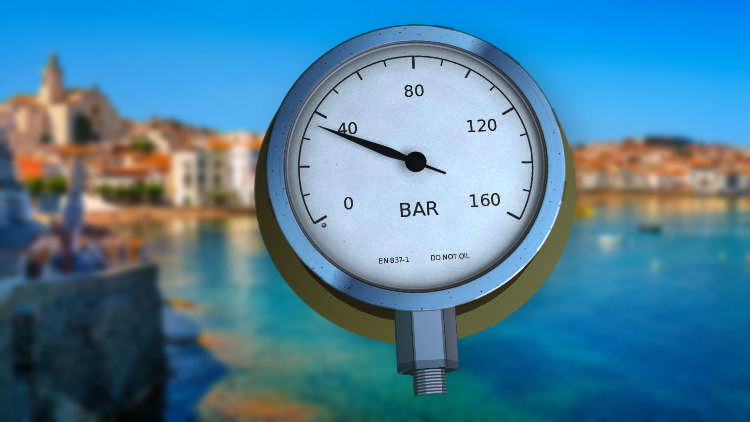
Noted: {"value": 35, "unit": "bar"}
